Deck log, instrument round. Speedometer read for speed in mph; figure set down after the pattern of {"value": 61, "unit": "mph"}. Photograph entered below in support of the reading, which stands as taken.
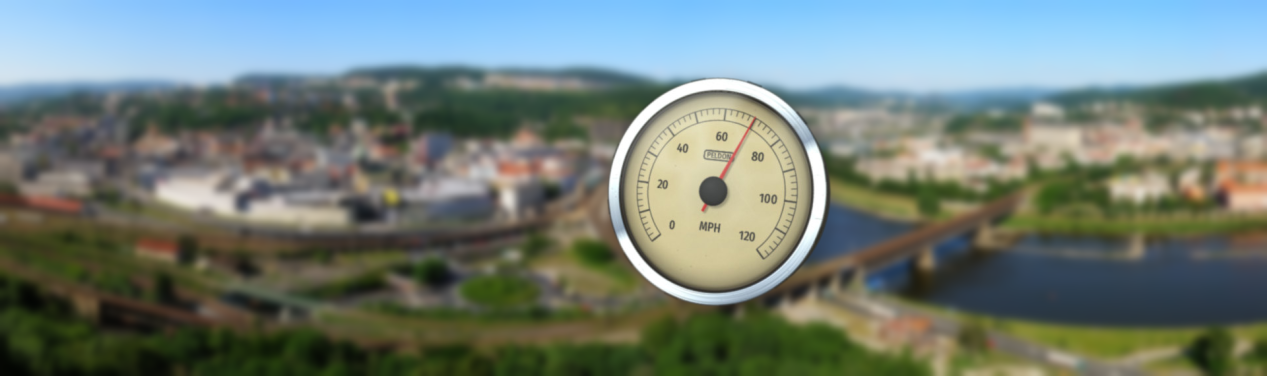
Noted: {"value": 70, "unit": "mph"}
